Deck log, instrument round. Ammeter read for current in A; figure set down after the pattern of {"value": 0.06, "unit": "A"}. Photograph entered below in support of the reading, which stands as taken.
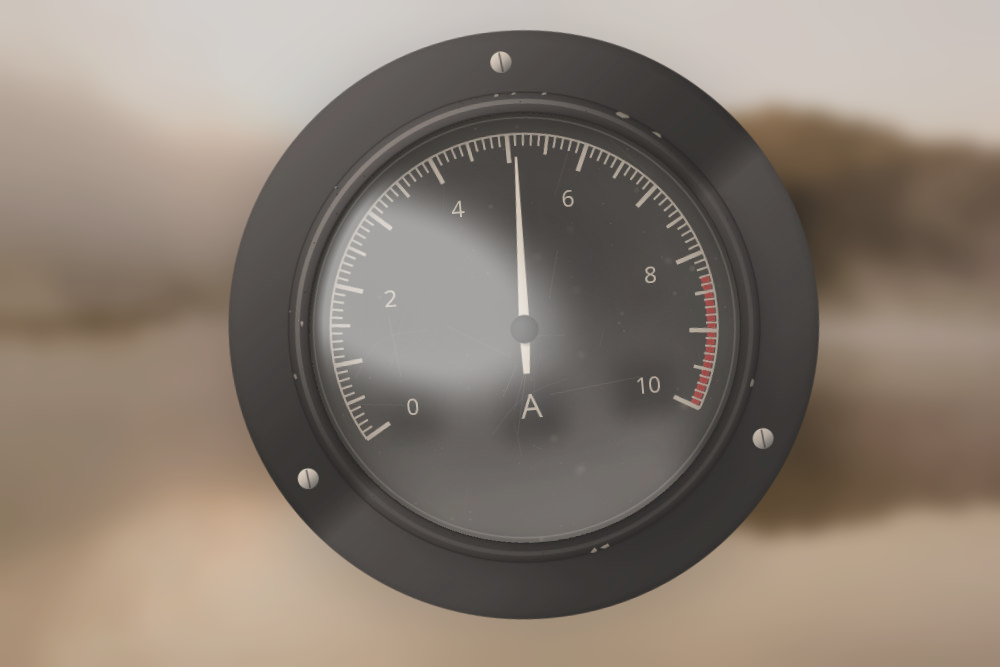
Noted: {"value": 5.1, "unit": "A"}
